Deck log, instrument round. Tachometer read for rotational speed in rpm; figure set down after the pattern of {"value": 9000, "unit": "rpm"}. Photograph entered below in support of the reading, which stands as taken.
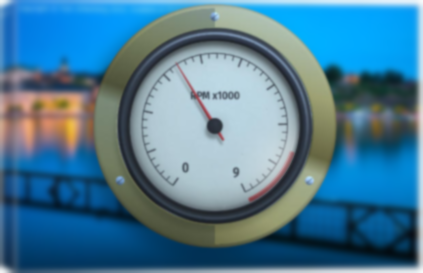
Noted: {"value": 3400, "unit": "rpm"}
